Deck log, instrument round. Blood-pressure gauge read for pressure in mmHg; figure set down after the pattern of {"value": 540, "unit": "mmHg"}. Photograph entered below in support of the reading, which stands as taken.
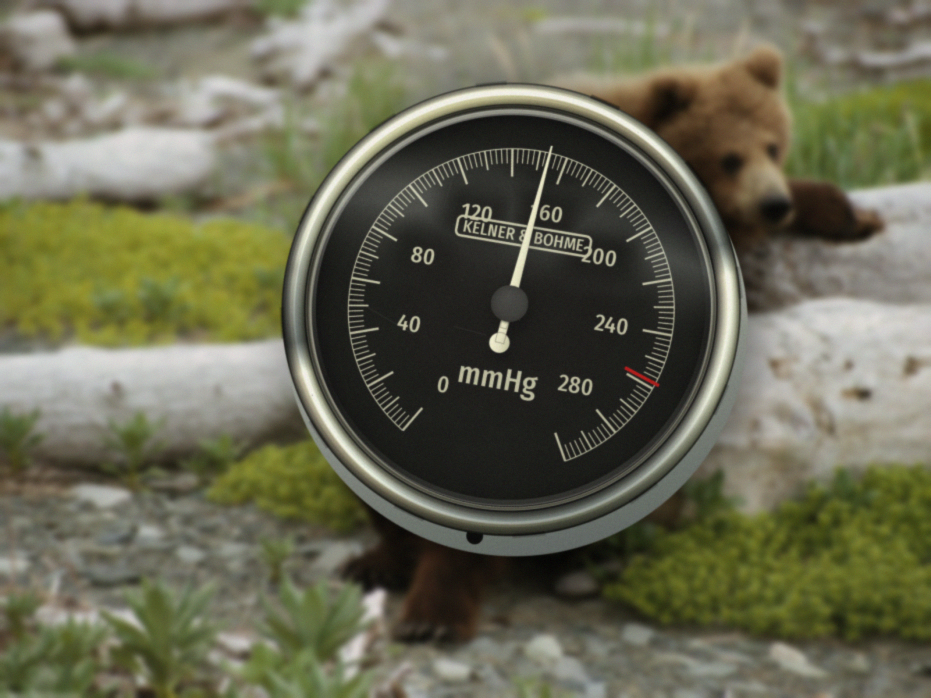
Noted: {"value": 154, "unit": "mmHg"}
